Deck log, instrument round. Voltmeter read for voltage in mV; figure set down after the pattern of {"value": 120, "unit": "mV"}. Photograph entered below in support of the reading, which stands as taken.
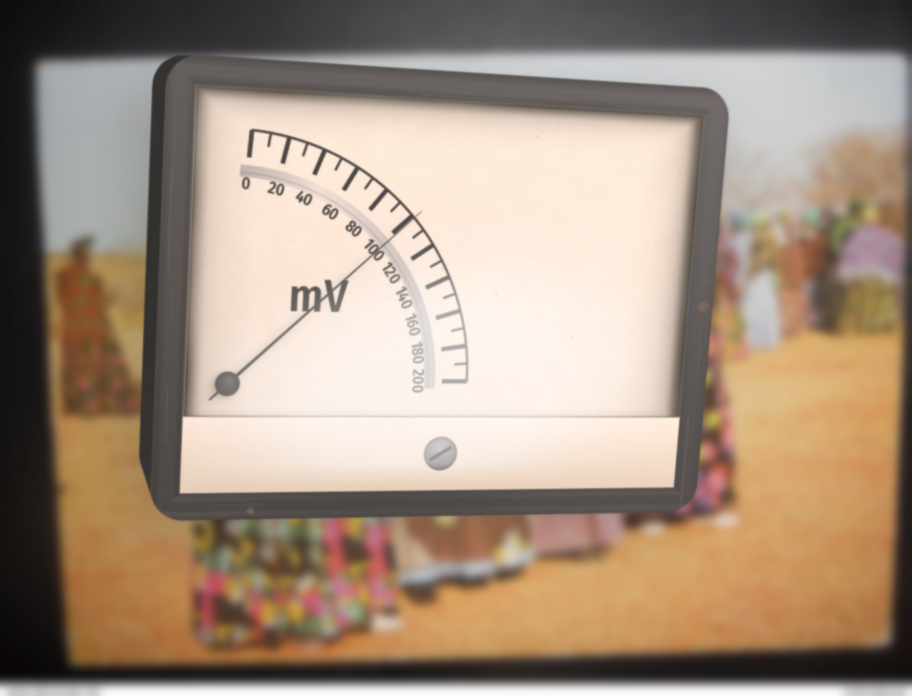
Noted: {"value": 100, "unit": "mV"}
